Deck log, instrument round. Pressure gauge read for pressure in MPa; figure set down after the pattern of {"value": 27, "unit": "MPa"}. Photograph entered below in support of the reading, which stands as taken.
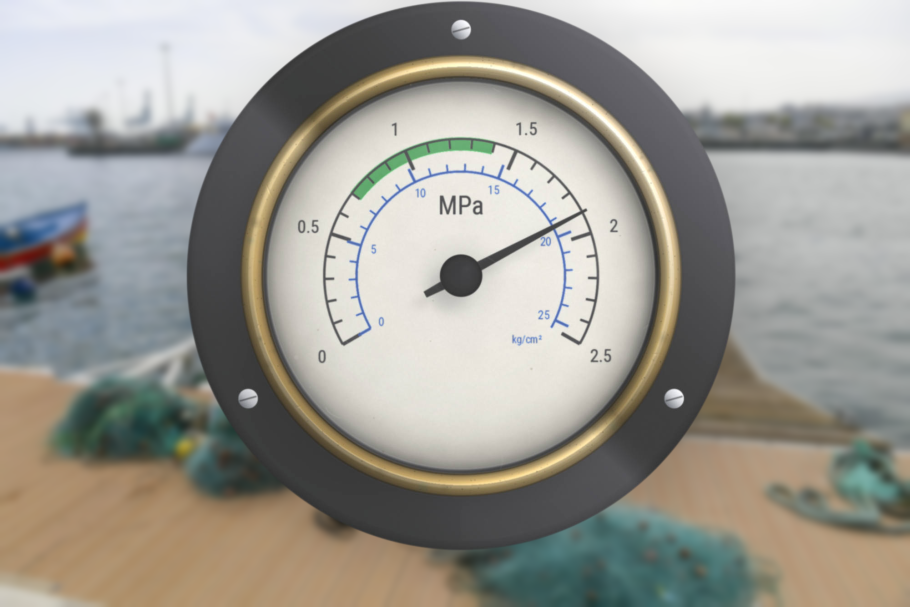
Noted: {"value": 1.9, "unit": "MPa"}
